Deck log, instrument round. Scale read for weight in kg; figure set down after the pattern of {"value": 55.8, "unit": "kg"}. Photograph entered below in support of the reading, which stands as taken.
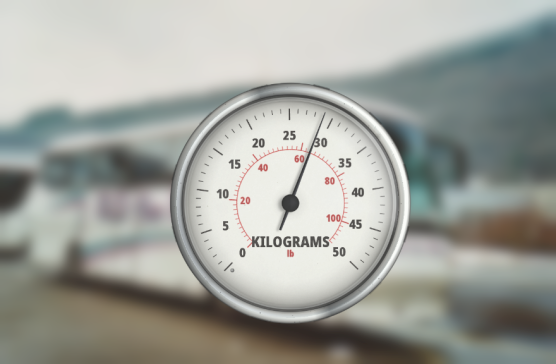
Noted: {"value": 29, "unit": "kg"}
